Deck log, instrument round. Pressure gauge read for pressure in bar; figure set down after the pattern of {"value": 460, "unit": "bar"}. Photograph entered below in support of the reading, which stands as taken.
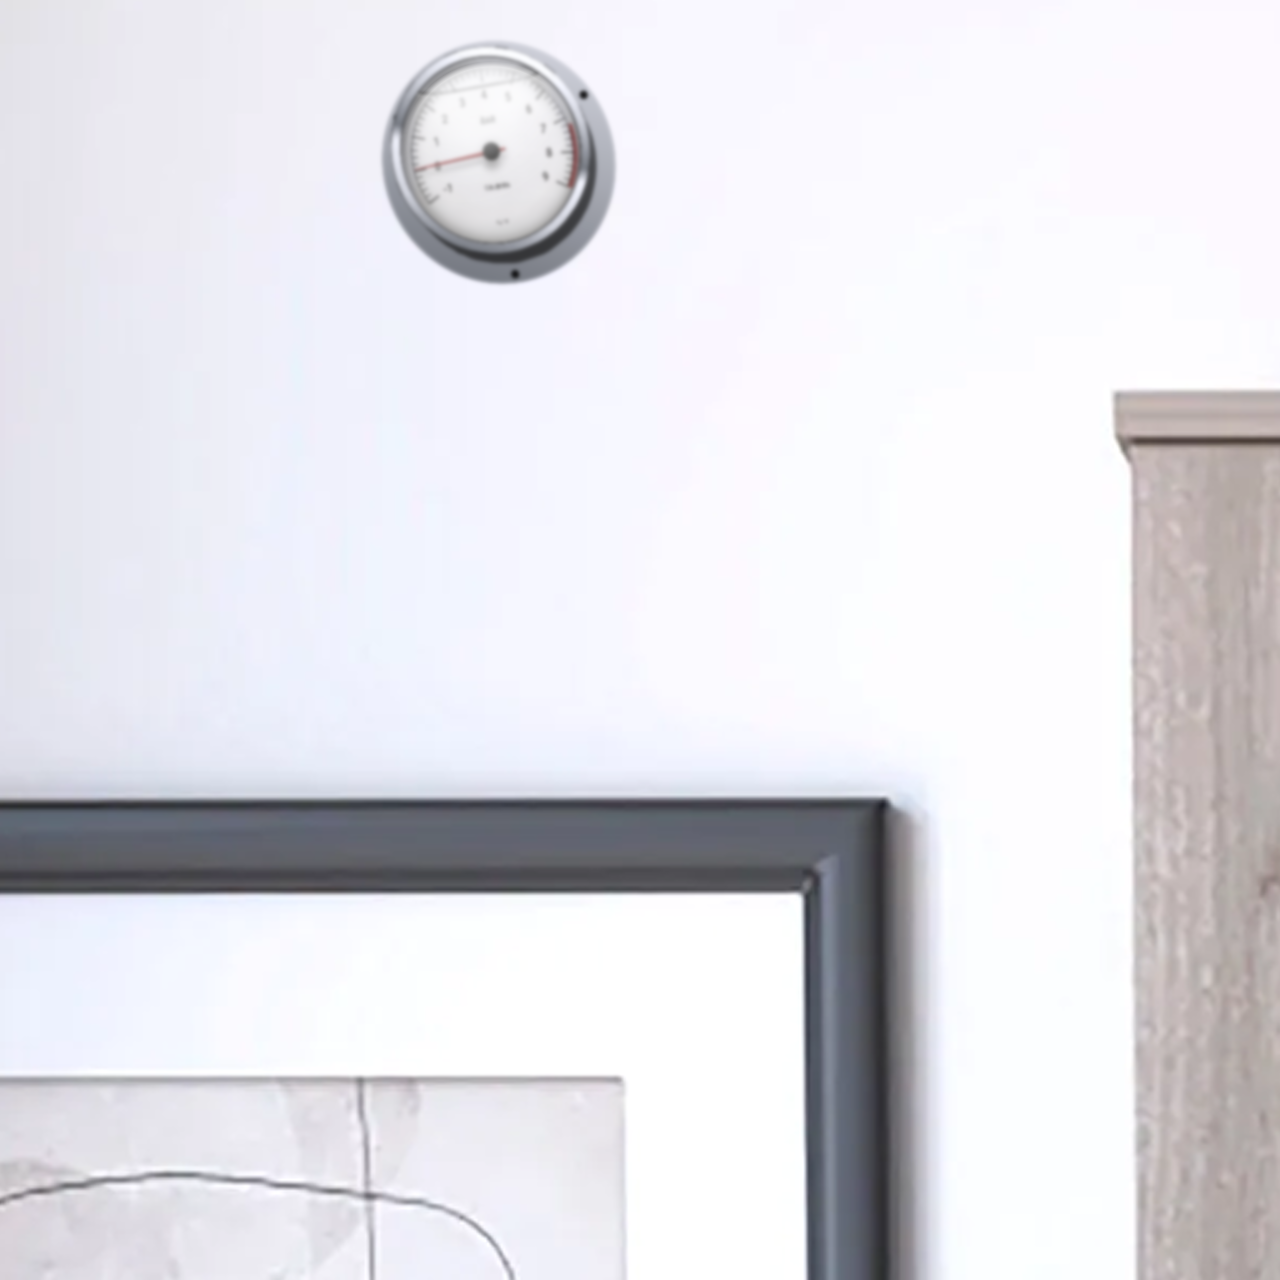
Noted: {"value": 0, "unit": "bar"}
